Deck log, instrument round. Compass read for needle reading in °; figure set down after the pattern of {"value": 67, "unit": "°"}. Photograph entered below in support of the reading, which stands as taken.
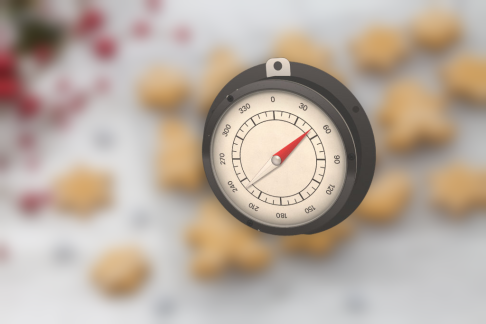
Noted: {"value": 50, "unit": "°"}
